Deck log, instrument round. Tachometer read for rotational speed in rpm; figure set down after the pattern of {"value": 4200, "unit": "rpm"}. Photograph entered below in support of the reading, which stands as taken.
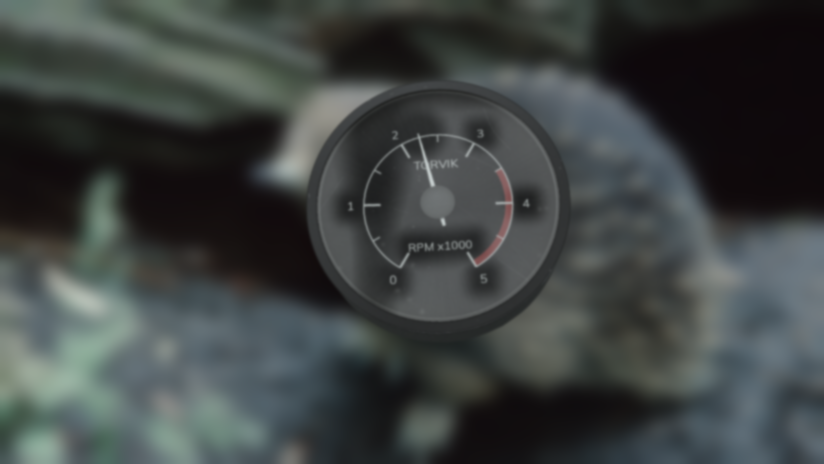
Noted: {"value": 2250, "unit": "rpm"}
